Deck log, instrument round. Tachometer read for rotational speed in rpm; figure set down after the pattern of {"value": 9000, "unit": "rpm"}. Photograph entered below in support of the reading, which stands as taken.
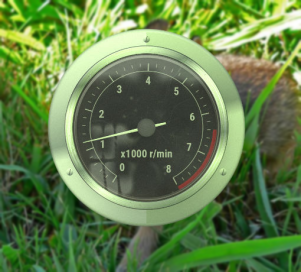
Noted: {"value": 1200, "unit": "rpm"}
